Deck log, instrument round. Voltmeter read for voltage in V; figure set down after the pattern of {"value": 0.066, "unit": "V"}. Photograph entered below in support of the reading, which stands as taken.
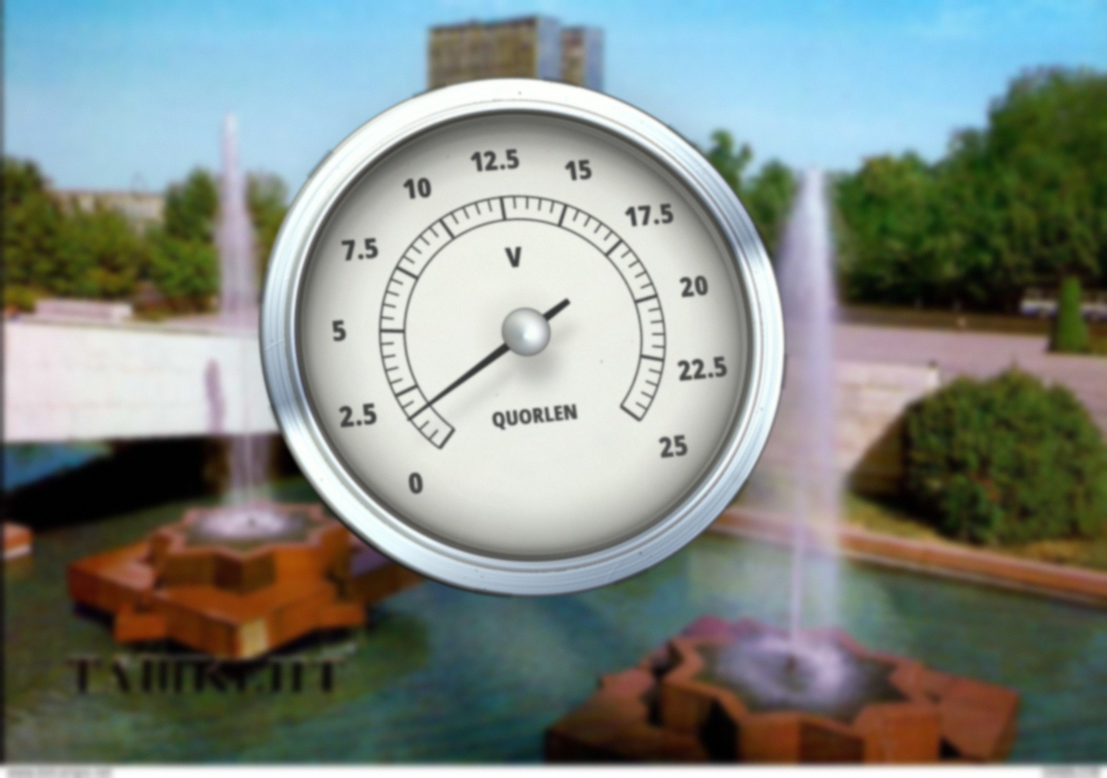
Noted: {"value": 1.5, "unit": "V"}
